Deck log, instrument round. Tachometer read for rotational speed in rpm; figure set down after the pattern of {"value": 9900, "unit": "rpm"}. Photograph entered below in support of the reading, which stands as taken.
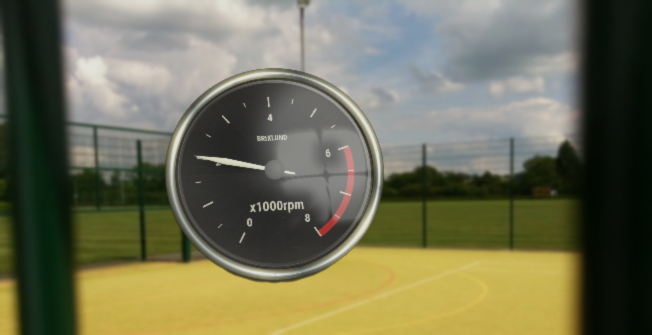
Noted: {"value": 2000, "unit": "rpm"}
